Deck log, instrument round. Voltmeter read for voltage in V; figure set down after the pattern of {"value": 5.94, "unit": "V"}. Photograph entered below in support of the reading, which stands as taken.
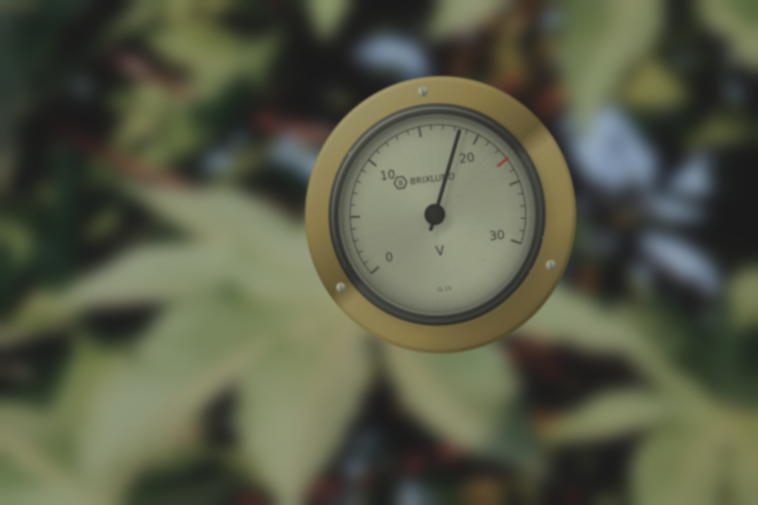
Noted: {"value": 18.5, "unit": "V"}
